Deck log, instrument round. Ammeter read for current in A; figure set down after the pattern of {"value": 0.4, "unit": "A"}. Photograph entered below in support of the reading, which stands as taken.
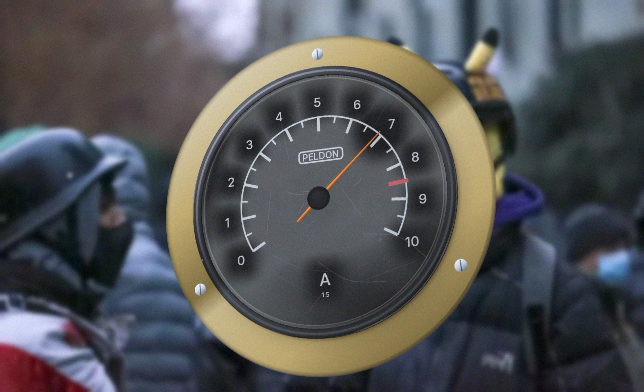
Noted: {"value": 7, "unit": "A"}
